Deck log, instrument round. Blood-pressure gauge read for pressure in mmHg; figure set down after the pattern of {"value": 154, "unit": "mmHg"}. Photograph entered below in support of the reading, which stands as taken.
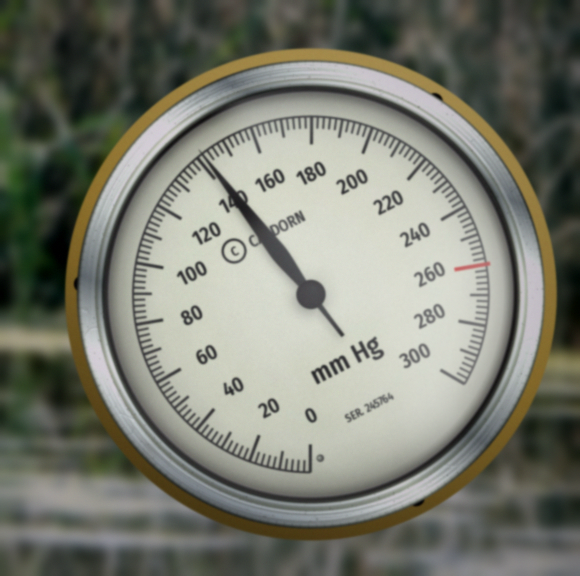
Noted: {"value": 142, "unit": "mmHg"}
